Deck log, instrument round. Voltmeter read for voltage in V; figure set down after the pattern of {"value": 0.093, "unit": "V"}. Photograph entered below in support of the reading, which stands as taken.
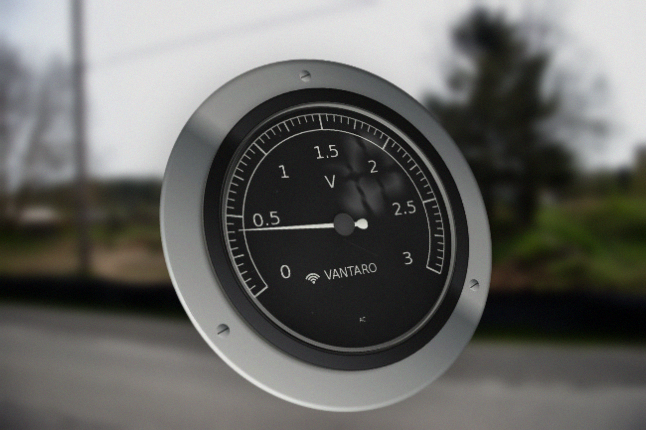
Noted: {"value": 0.4, "unit": "V"}
